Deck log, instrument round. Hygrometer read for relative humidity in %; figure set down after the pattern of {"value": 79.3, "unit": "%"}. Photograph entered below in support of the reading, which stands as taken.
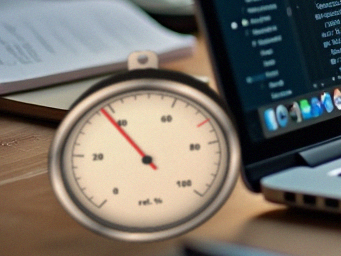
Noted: {"value": 38, "unit": "%"}
